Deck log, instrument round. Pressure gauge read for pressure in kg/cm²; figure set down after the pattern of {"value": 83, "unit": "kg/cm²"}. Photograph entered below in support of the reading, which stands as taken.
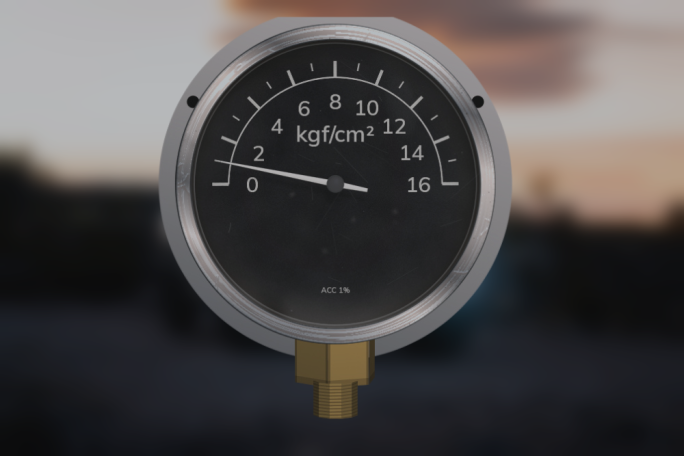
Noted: {"value": 1, "unit": "kg/cm²"}
